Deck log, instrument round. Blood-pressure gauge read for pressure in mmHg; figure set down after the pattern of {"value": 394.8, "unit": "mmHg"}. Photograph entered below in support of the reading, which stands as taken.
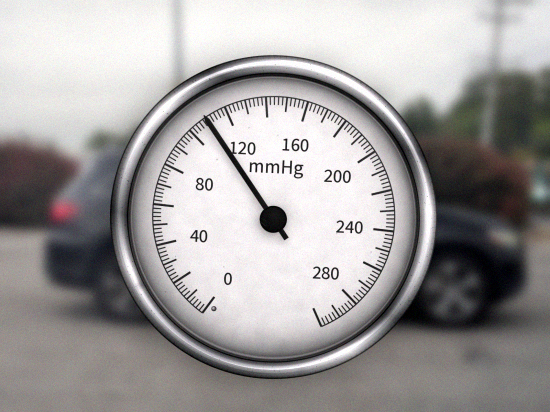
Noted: {"value": 110, "unit": "mmHg"}
